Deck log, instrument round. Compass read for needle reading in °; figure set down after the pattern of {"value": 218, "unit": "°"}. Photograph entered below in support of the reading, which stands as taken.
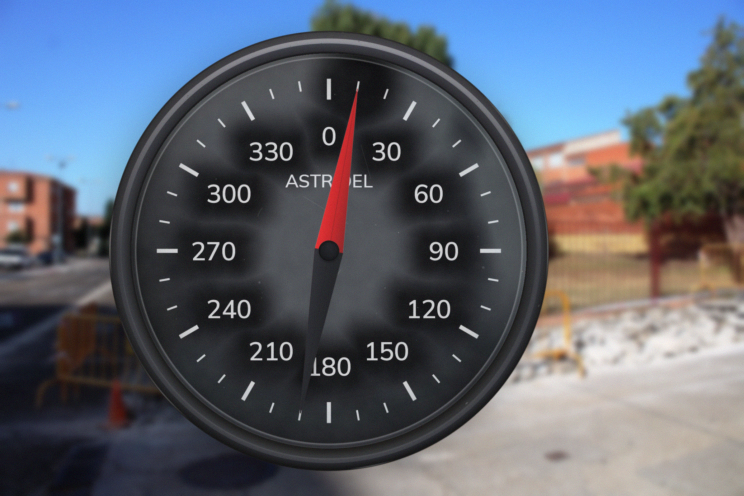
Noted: {"value": 10, "unit": "°"}
